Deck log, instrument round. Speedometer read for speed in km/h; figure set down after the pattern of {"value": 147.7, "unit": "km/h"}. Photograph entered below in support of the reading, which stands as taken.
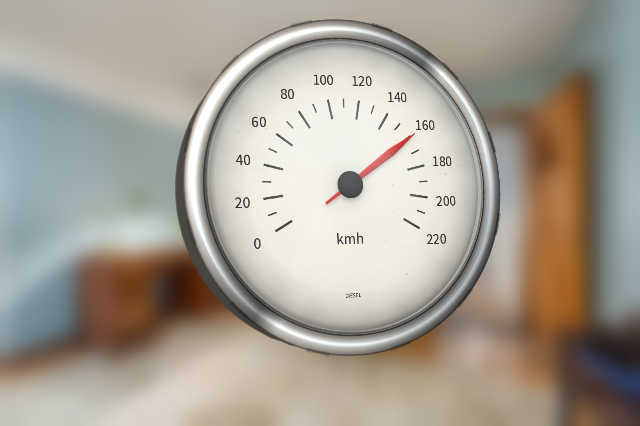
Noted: {"value": 160, "unit": "km/h"}
